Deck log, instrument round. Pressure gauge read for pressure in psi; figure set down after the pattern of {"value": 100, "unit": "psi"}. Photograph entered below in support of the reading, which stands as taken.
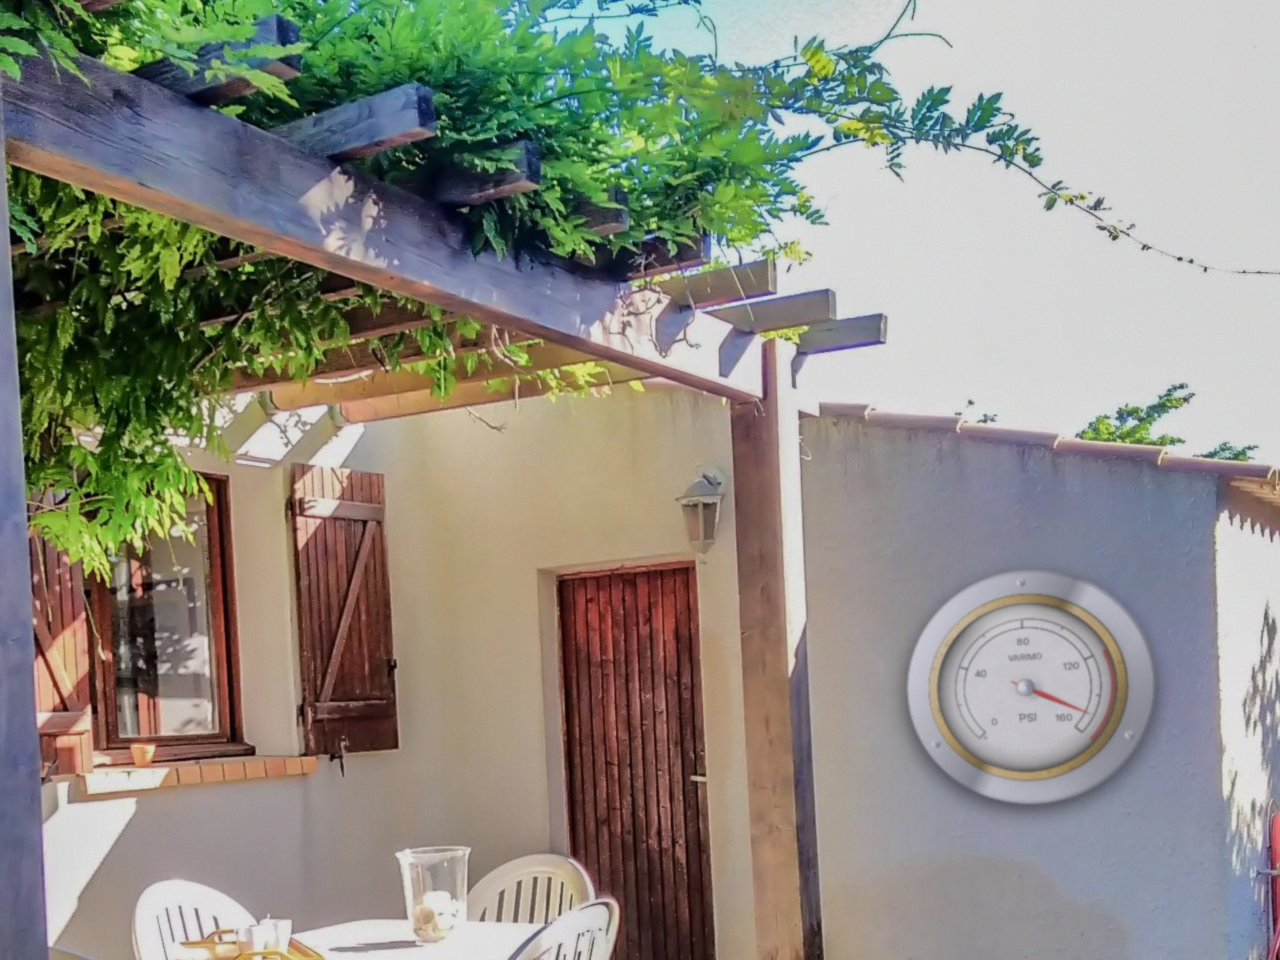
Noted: {"value": 150, "unit": "psi"}
